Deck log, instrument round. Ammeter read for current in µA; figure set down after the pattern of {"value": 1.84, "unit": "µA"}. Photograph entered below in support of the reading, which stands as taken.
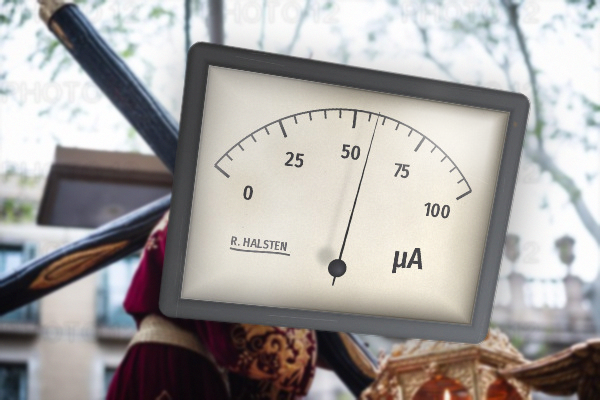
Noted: {"value": 57.5, "unit": "µA"}
